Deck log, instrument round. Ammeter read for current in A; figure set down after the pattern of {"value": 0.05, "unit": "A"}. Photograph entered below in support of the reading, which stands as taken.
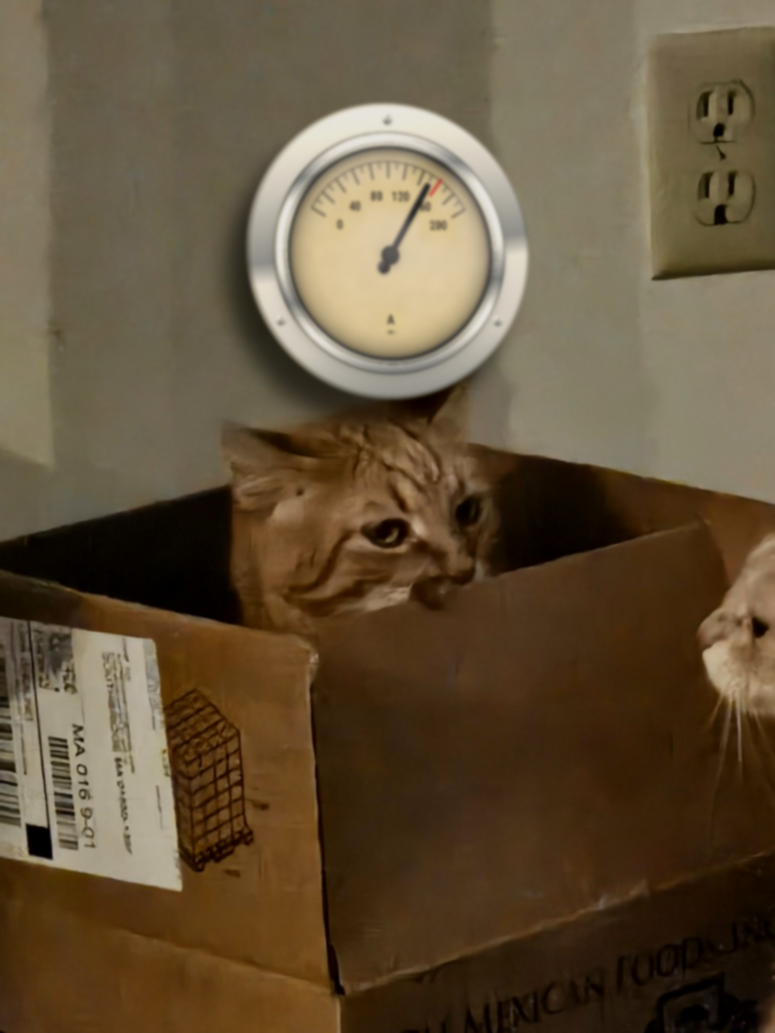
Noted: {"value": 150, "unit": "A"}
